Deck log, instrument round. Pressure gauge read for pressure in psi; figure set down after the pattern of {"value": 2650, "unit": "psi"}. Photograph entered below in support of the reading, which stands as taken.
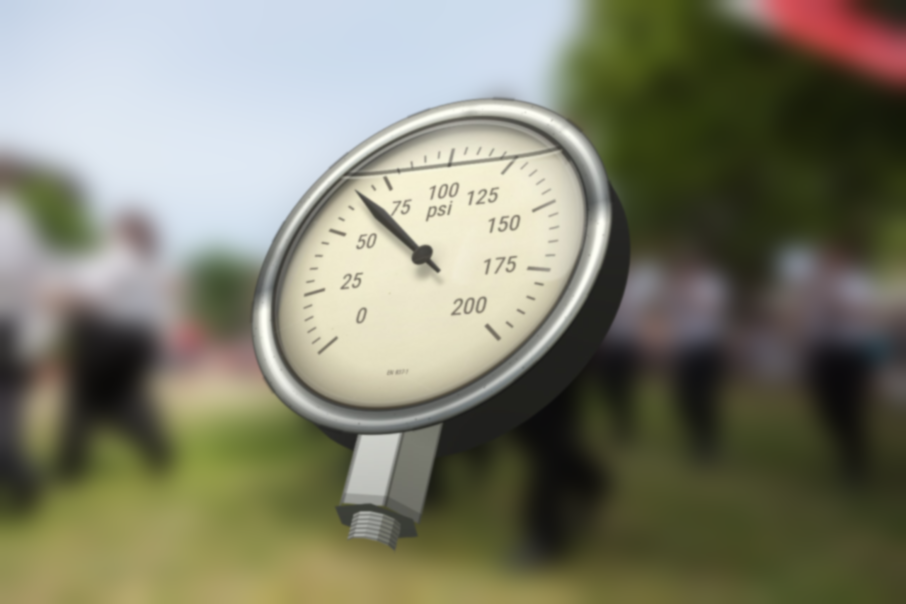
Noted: {"value": 65, "unit": "psi"}
